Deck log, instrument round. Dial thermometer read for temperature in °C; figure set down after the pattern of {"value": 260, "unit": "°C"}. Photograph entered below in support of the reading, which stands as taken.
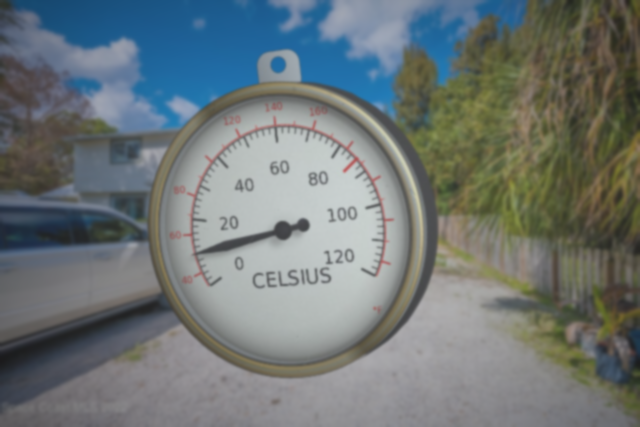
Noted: {"value": 10, "unit": "°C"}
